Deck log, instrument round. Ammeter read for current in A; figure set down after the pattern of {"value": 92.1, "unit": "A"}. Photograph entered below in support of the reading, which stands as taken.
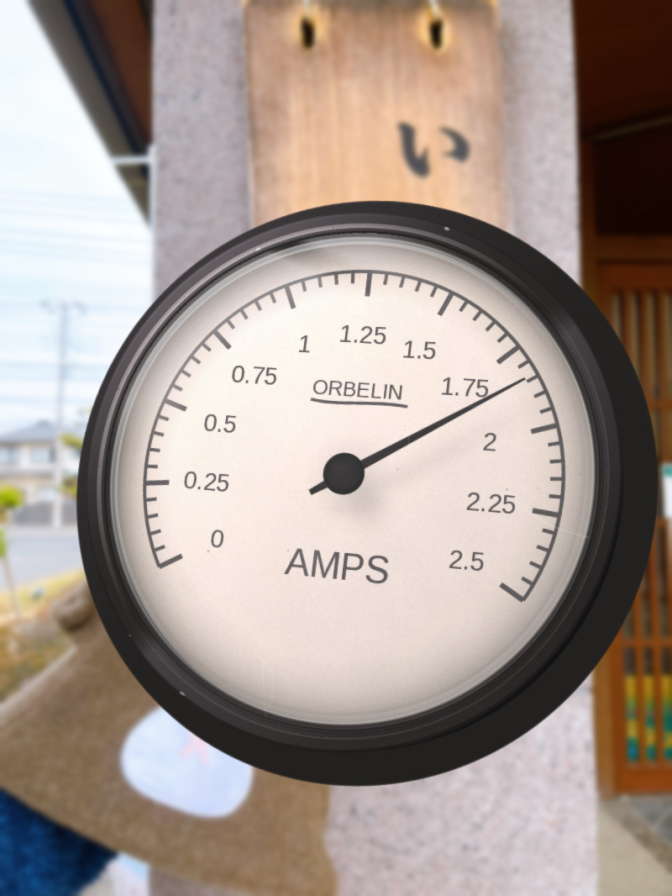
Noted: {"value": 1.85, "unit": "A"}
